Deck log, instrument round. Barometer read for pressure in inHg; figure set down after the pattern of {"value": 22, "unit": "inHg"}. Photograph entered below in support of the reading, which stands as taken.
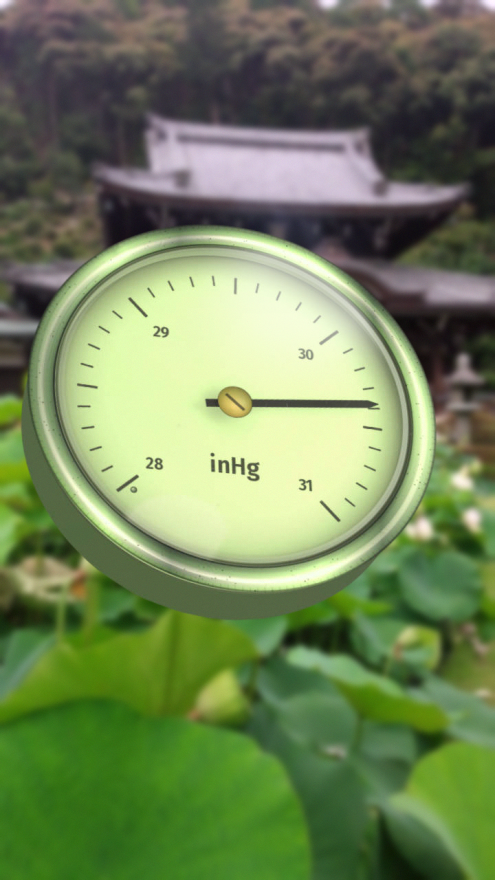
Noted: {"value": 30.4, "unit": "inHg"}
